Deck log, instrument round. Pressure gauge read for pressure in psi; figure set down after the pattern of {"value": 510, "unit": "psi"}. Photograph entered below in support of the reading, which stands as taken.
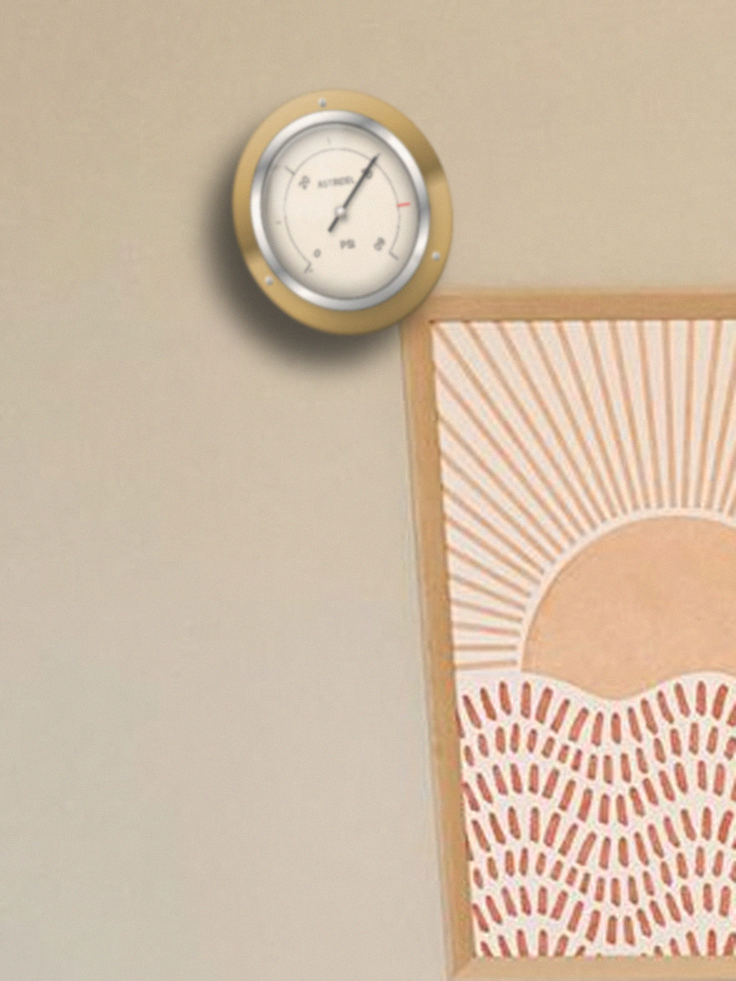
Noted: {"value": 40, "unit": "psi"}
